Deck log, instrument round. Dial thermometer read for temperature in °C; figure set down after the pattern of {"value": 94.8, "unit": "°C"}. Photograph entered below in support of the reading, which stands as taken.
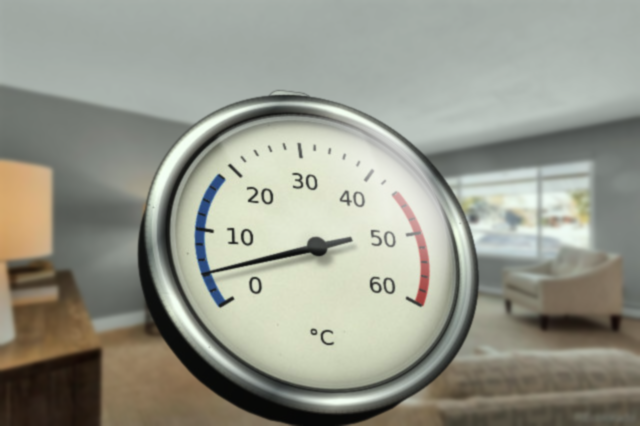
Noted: {"value": 4, "unit": "°C"}
